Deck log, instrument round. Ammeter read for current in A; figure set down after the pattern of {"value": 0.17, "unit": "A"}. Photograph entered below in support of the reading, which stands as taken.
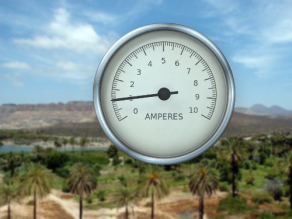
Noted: {"value": 1, "unit": "A"}
